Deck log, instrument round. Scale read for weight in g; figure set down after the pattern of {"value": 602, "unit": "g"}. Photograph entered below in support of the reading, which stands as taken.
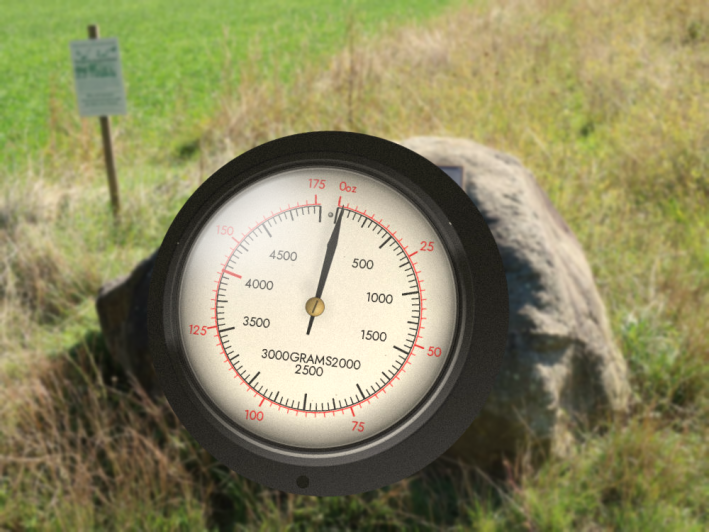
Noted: {"value": 50, "unit": "g"}
